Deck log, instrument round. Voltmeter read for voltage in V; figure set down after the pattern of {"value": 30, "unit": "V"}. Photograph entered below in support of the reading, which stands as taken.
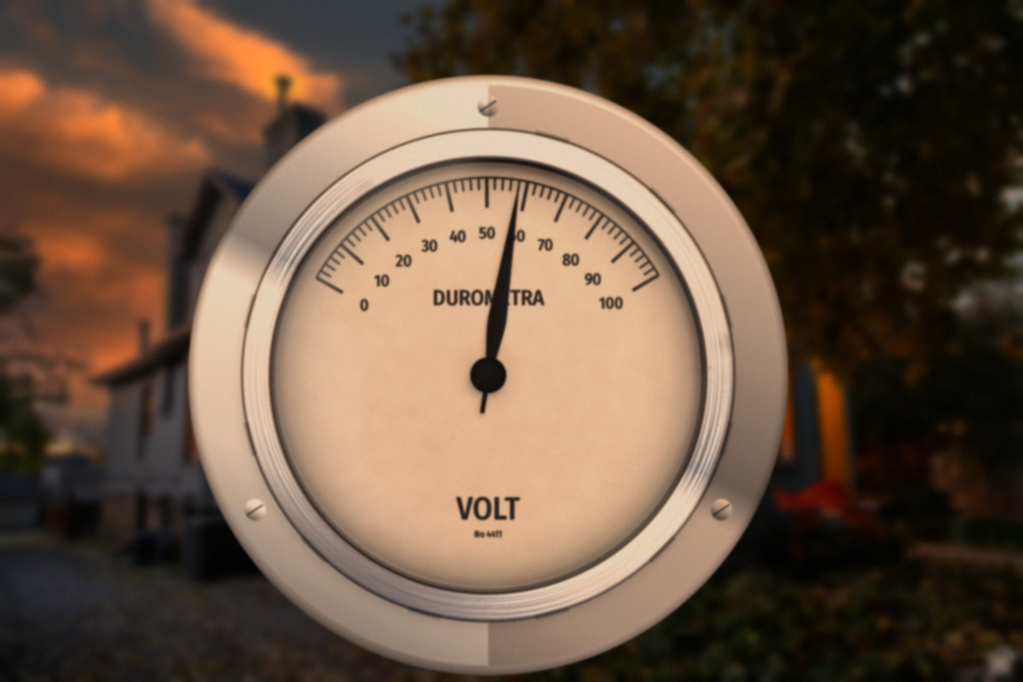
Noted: {"value": 58, "unit": "V"}
